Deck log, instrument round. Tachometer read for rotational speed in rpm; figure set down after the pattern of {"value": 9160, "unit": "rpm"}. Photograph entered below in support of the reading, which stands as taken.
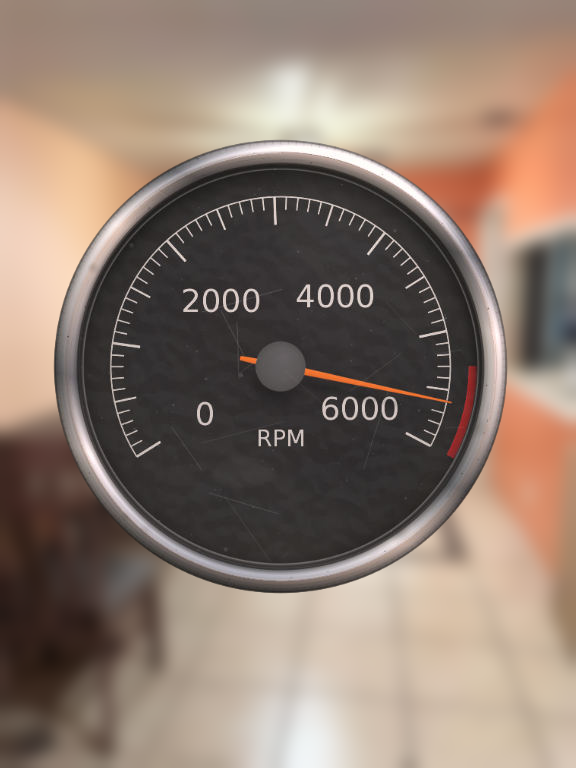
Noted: {"value": 5600, "unit": "rpm"}
